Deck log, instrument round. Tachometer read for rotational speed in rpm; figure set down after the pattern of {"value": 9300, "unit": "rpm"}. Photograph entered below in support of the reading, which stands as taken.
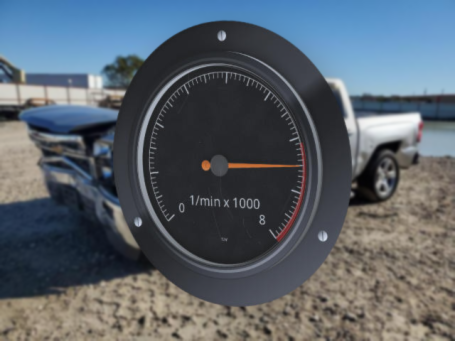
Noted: {"value": 6500, "unit": "rpm"}
